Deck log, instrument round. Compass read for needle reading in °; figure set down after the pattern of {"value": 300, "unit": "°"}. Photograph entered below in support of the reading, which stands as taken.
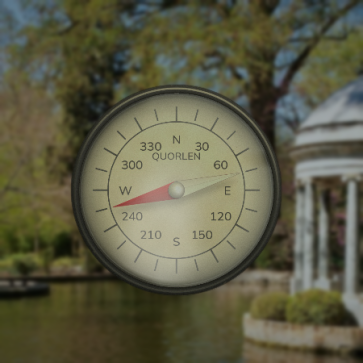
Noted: {"value": 255, "unit": "°"}
